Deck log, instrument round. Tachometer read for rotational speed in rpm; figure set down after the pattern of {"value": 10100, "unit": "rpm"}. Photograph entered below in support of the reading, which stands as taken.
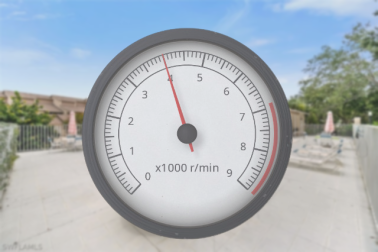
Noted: {"value": 4000, "unit": "rpm"}
